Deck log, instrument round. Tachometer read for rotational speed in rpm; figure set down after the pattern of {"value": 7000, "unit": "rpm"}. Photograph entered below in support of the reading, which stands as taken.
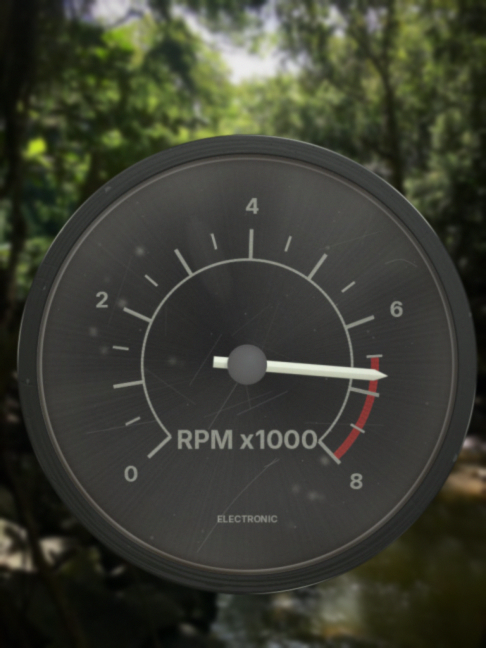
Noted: {"value": 6750, "unit": "rpm"}
